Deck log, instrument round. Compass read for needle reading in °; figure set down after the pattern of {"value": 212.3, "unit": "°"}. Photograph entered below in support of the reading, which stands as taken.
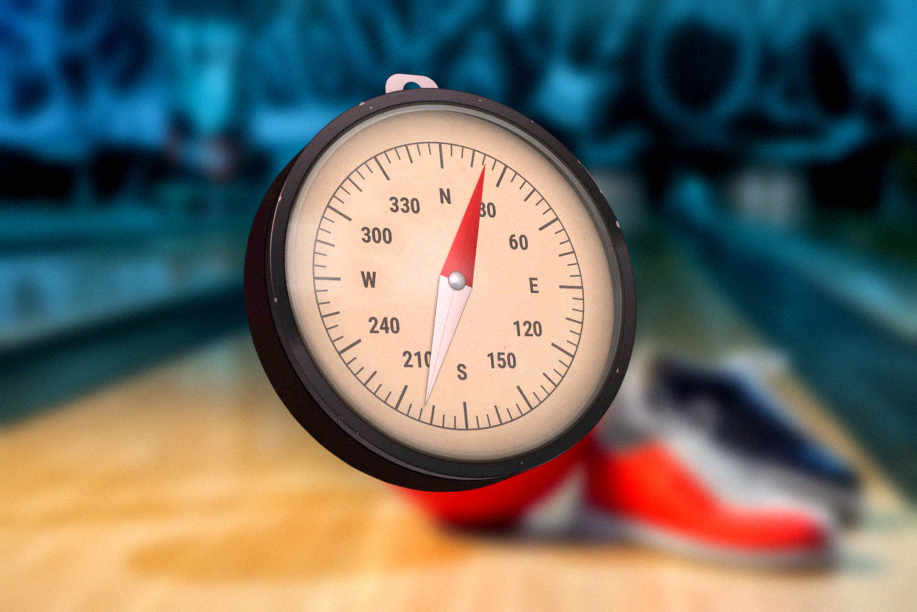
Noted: {"value": 20, "unit": "°"}
